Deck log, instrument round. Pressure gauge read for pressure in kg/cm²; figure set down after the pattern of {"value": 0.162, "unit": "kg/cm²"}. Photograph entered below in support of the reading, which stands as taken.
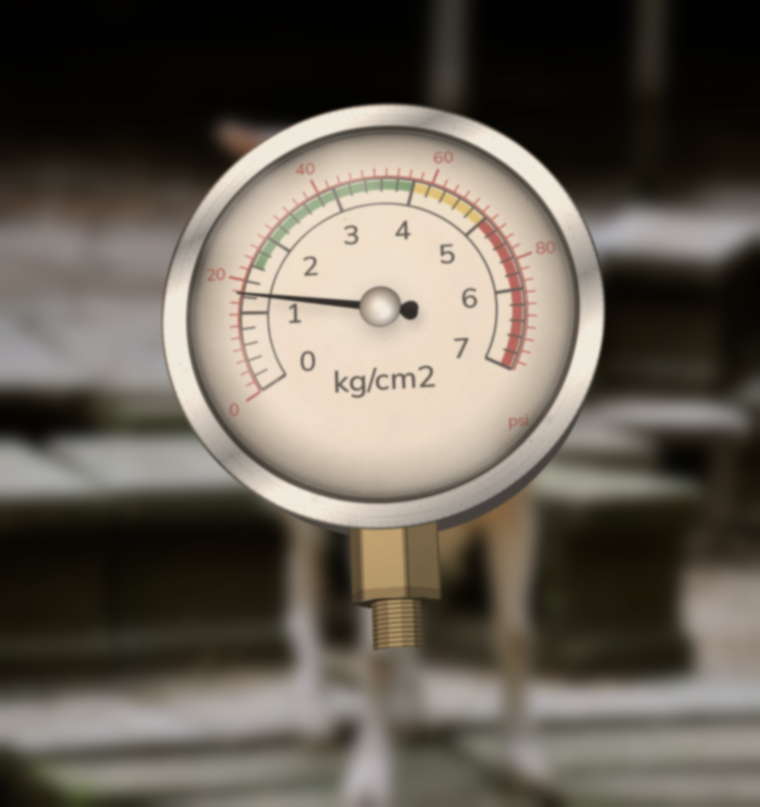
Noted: {"value": 1.2, "unit": "kg/cm²"}
